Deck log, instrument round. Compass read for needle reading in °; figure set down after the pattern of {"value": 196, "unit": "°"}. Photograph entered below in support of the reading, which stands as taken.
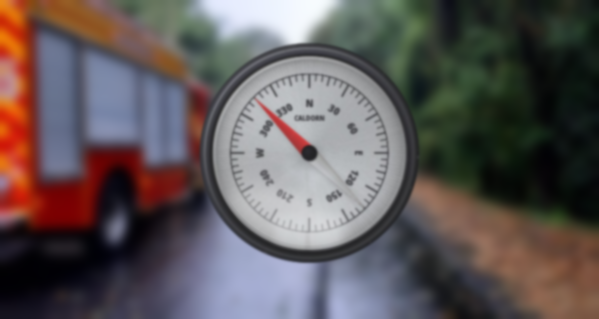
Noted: {"value": 315, "unit": "°"}
